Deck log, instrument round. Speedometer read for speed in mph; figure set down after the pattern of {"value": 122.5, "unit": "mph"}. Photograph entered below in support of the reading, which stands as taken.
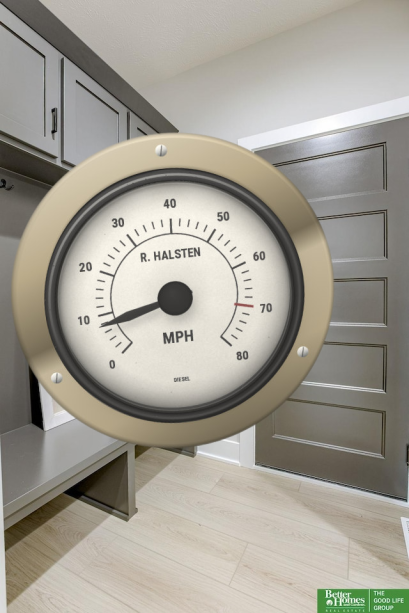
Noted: {"value": 8, "unit": "mph"}
